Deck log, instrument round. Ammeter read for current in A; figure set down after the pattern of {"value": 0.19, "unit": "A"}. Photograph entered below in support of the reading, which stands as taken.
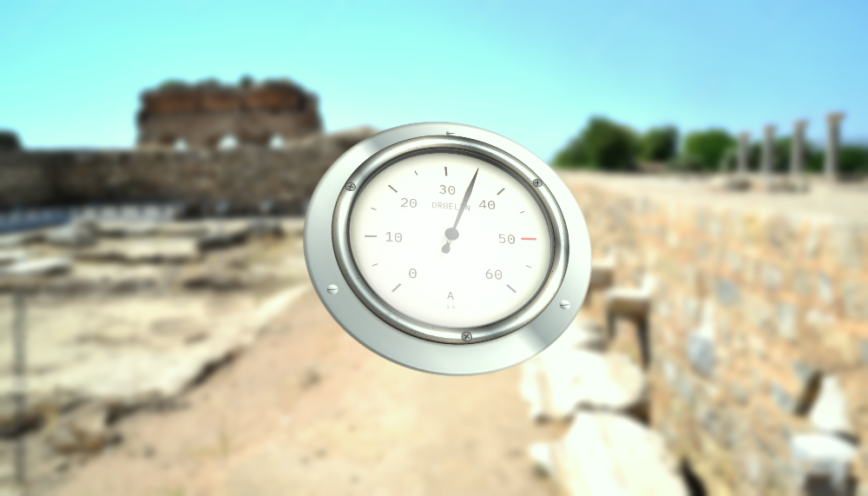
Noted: {"value": 35, "unit": "A"}
